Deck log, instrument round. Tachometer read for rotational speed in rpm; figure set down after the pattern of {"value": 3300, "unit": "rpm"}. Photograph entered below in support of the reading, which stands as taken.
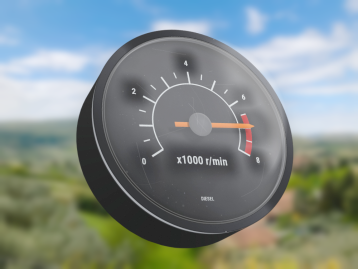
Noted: {"value": 7000, "unit": "rpm"}
